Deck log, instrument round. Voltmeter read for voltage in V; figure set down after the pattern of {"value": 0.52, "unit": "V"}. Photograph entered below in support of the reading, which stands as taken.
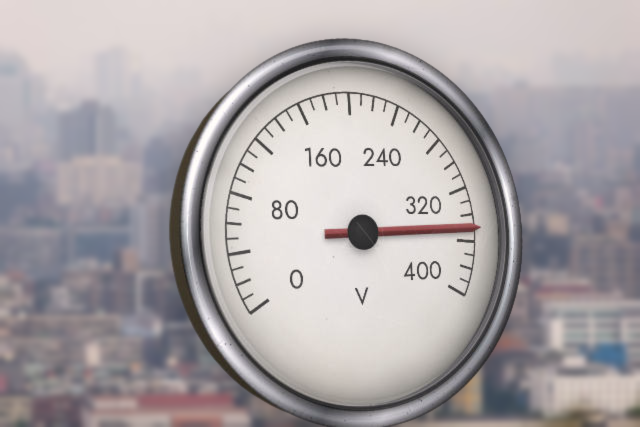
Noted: {"value": 350, "unit": "V"}
